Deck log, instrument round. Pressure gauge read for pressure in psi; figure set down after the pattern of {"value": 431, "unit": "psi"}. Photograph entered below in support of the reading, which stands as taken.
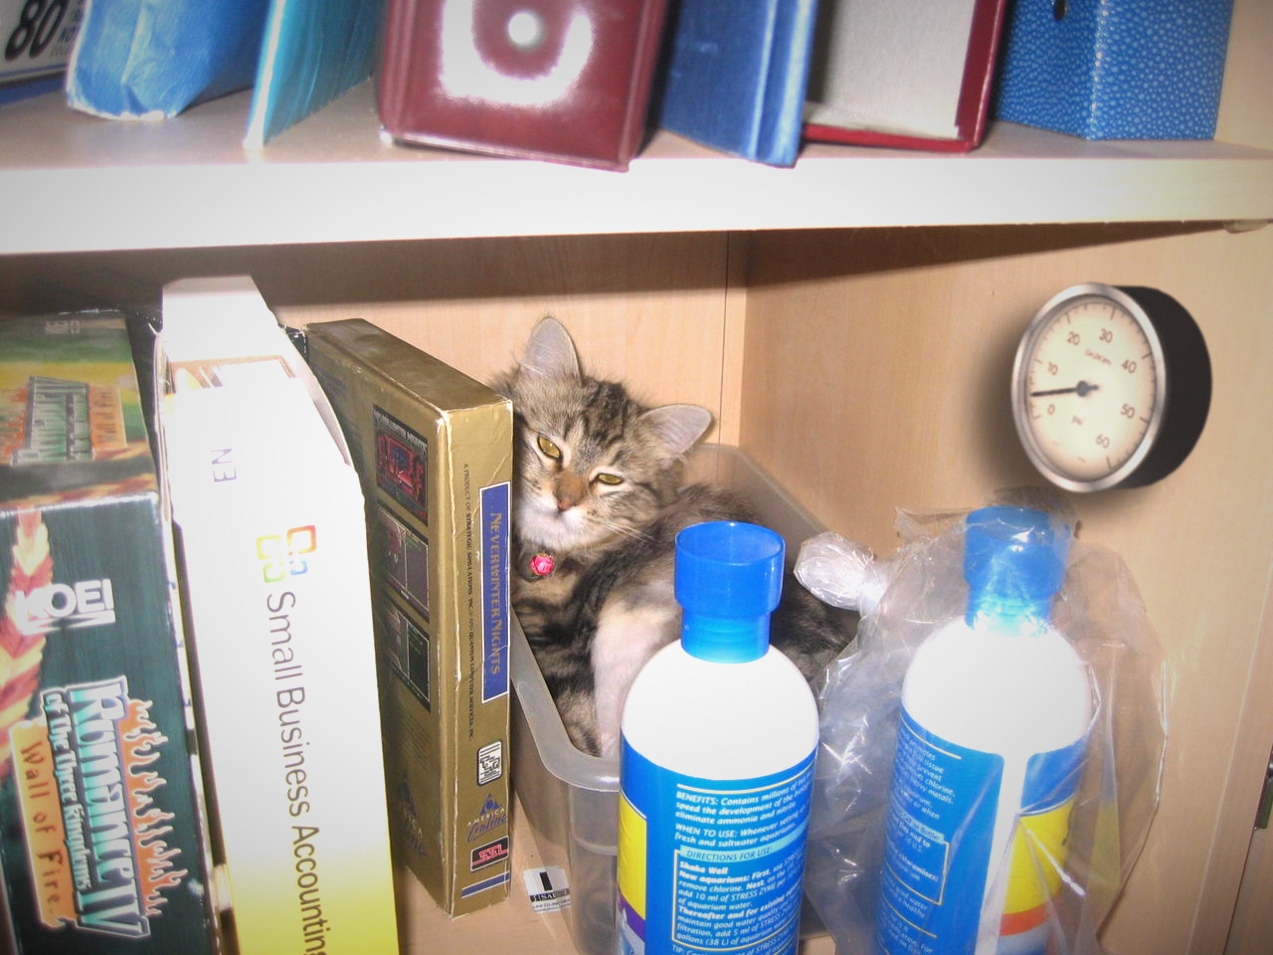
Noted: {"value": 4, "unit": "psi"}
